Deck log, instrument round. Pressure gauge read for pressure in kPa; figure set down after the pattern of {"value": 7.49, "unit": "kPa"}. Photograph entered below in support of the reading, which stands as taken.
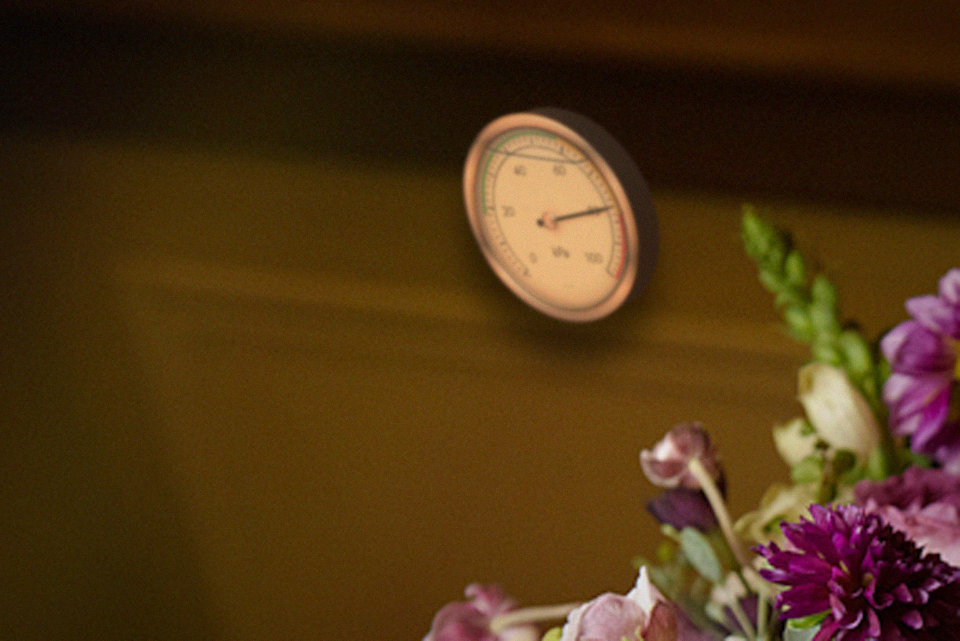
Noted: {"value": 80, "unit": "kPa"}
